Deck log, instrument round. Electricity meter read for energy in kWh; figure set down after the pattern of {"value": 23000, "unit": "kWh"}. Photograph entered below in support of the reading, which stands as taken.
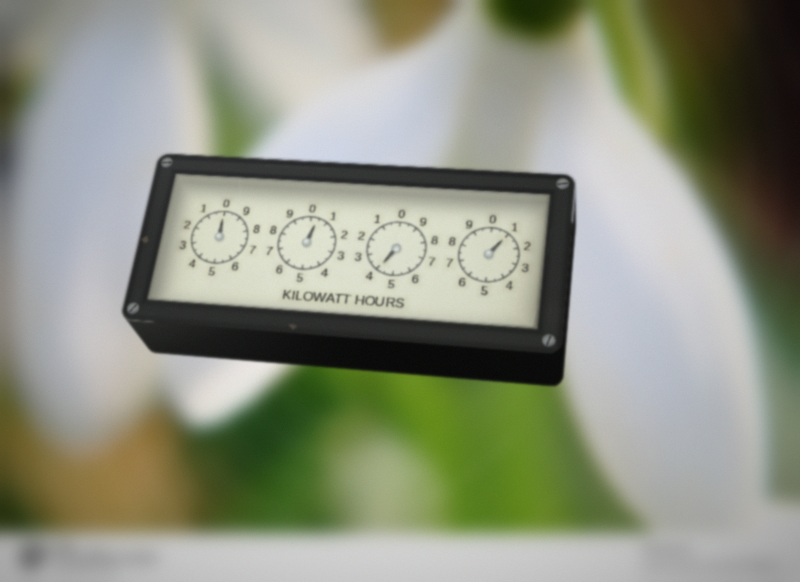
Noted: {"value": 41, "unit": "kWh"}
